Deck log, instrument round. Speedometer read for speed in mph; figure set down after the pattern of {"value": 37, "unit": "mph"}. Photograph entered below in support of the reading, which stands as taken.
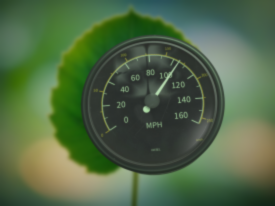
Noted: {"value": 105, "unit": "mph"}
